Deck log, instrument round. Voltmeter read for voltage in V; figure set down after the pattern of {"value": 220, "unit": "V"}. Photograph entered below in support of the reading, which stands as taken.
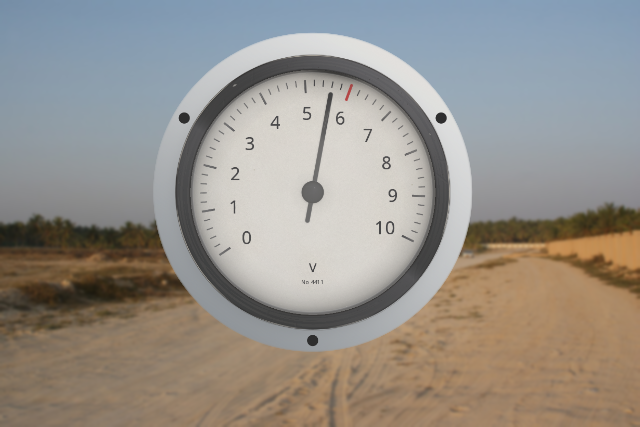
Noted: {"value": 5.6, "unit": "V"}
